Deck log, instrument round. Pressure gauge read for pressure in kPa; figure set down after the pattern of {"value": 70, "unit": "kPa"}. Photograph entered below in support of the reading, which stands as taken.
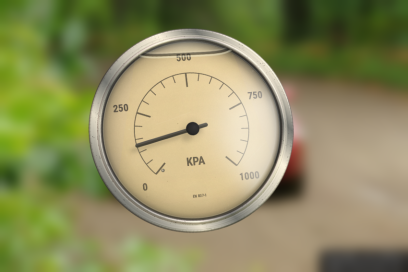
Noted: {"value": 125, "unit": "kPa"}
